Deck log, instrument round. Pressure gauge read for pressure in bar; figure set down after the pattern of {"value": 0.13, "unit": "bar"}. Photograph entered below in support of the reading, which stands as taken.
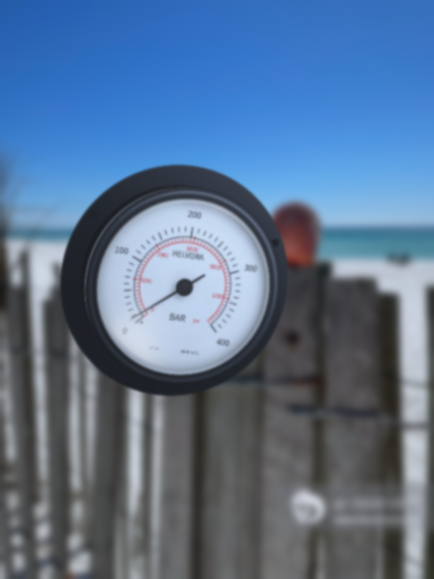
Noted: {"value": 10, "unit": "bar"}
